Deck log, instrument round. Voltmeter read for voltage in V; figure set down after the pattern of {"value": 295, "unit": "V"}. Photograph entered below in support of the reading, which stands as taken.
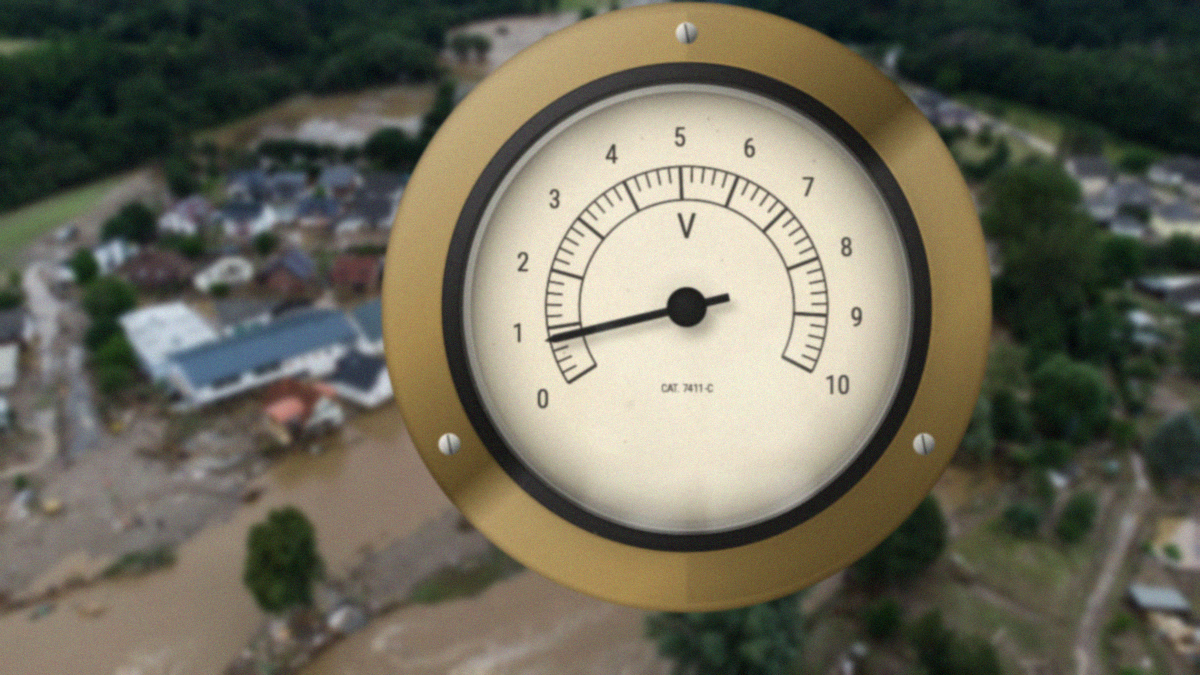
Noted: {"value": 0.8, "unit": "V"}
